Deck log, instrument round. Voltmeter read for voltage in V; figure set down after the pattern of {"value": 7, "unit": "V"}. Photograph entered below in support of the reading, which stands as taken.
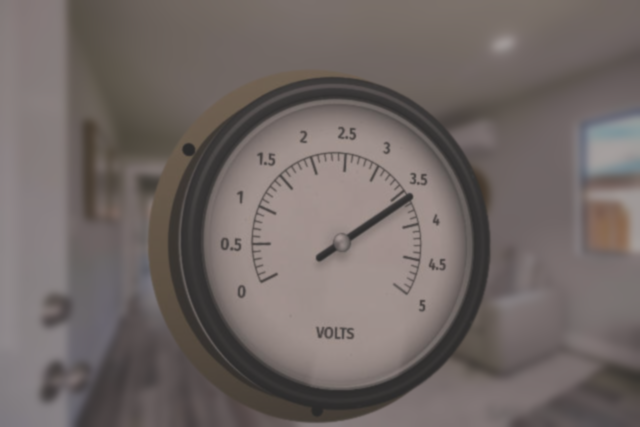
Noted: {"value": 3.6, "unit": "V"}
